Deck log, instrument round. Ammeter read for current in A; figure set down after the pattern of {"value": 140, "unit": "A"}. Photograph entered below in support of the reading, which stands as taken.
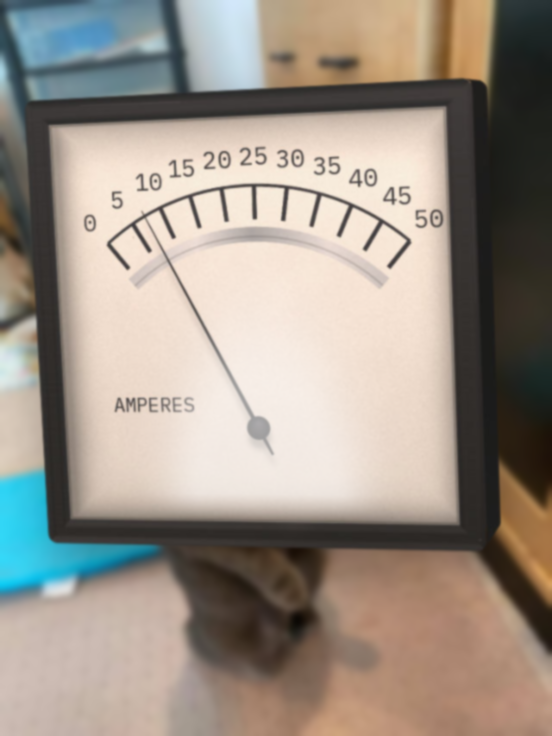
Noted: {"value": 7.5, "unit": "A"}
